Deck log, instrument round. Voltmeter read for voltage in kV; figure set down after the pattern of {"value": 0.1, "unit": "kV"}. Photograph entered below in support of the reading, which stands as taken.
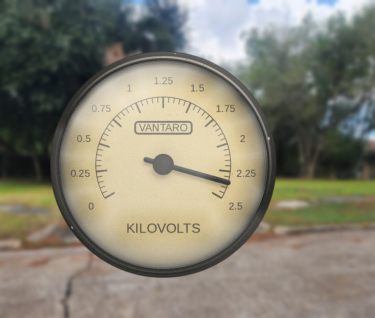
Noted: {"value": 2.35, "unit": "kV"}
